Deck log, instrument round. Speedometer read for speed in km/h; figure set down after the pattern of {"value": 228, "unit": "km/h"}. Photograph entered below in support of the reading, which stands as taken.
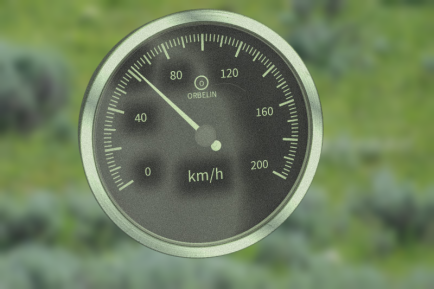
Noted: {"value": 62, "unit": "km/h"}
